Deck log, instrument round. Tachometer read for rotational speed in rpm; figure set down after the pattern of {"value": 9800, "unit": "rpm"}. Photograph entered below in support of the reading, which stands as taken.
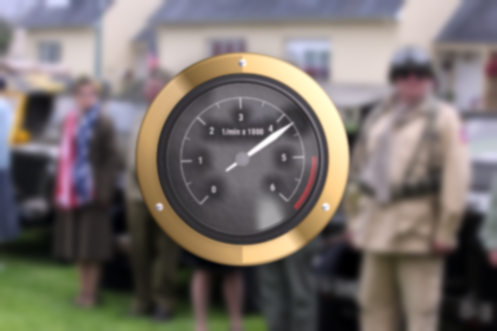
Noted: {"value": 4250, "unit": "rpm"}
